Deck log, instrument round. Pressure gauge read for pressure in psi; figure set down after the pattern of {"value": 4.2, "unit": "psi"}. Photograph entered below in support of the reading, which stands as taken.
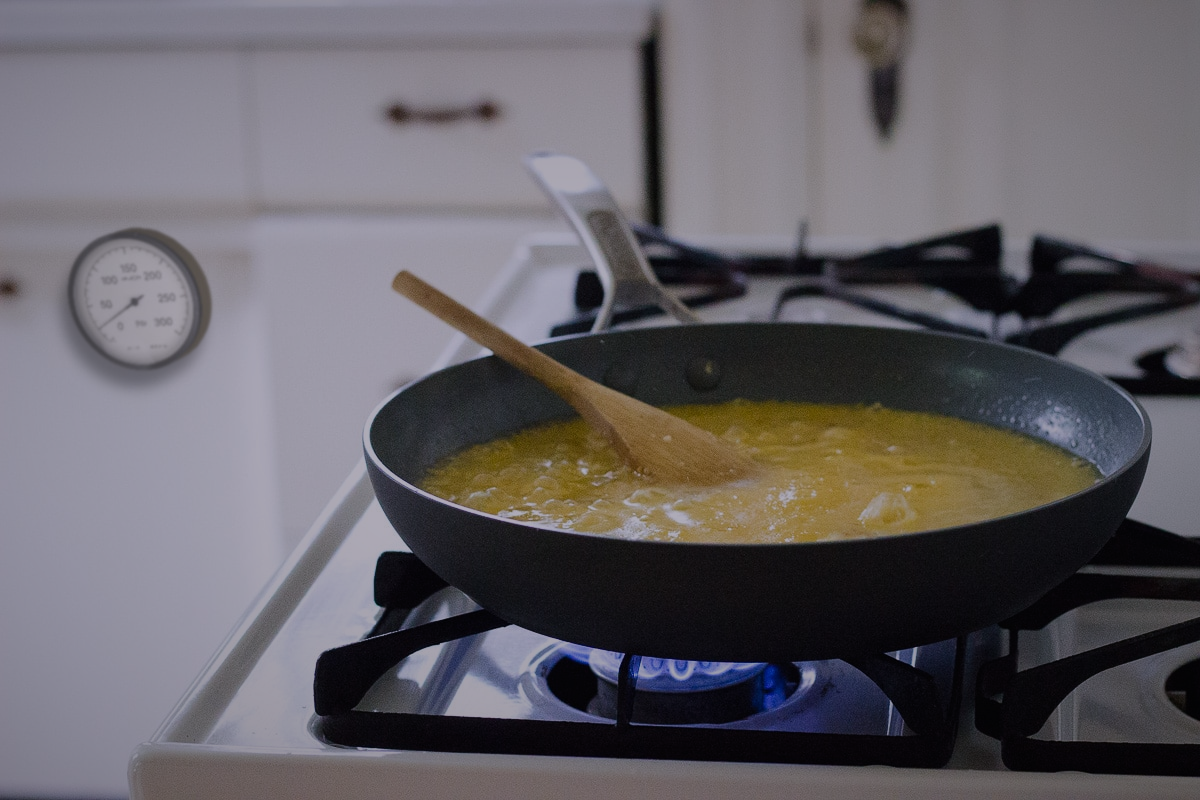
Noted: {"value": 20, "unit": "psi"}
